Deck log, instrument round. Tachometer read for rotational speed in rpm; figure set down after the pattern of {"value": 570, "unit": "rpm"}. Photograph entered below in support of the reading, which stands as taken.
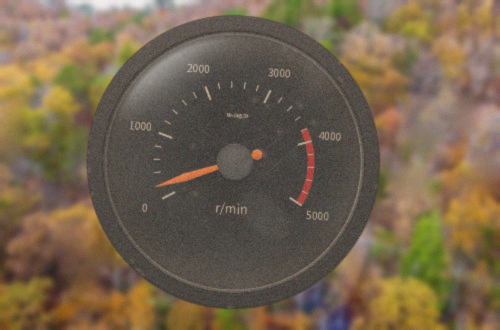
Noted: {"value": 200, "unit": "rpm"}
